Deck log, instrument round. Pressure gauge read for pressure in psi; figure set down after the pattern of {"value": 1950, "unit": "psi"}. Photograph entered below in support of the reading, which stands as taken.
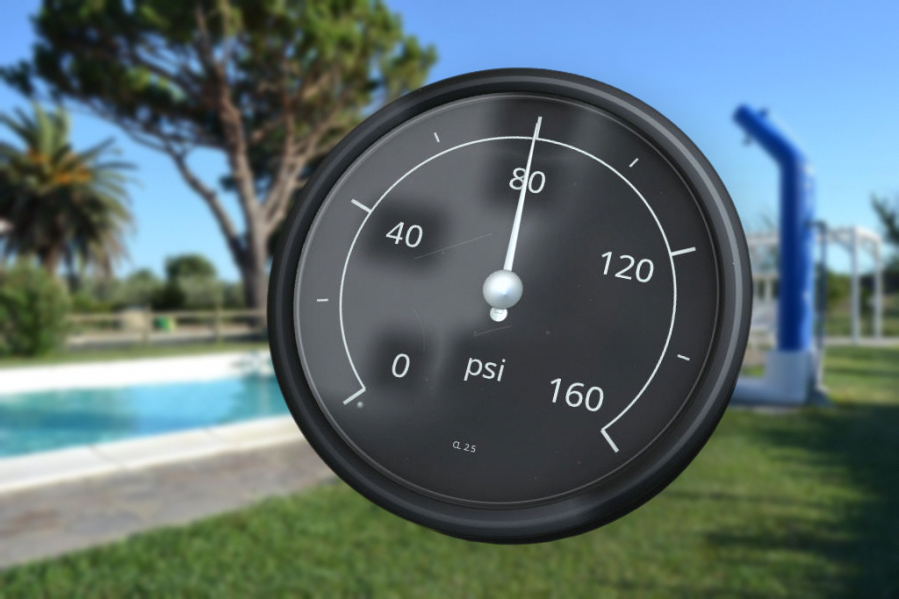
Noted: {"value": 80, "unit": "psi"}
